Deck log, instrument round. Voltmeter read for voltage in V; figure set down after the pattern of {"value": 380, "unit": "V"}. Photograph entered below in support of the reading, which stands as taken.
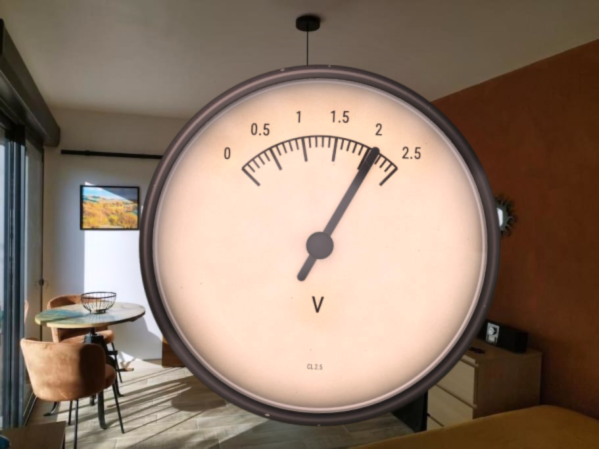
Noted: {"value": 2.1, "unit": "V"}
